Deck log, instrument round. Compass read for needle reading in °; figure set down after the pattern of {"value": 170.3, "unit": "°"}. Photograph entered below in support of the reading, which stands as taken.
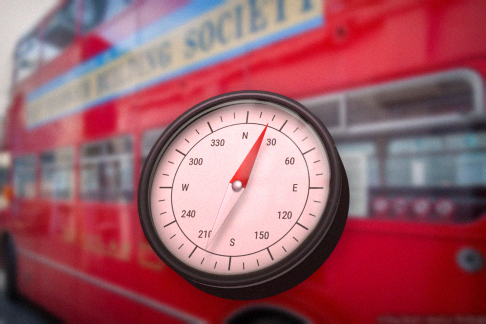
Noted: {"value": 20, "unit": "°"}
